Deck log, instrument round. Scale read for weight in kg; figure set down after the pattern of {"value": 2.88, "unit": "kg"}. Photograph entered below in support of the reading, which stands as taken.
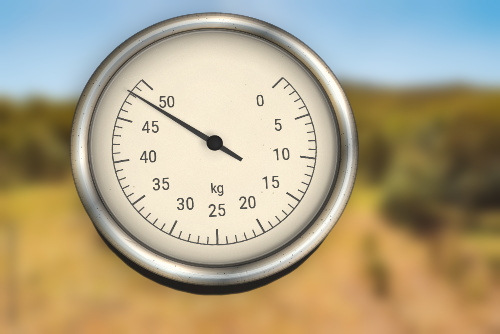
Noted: {"value": 48, "unit": "kg"}
